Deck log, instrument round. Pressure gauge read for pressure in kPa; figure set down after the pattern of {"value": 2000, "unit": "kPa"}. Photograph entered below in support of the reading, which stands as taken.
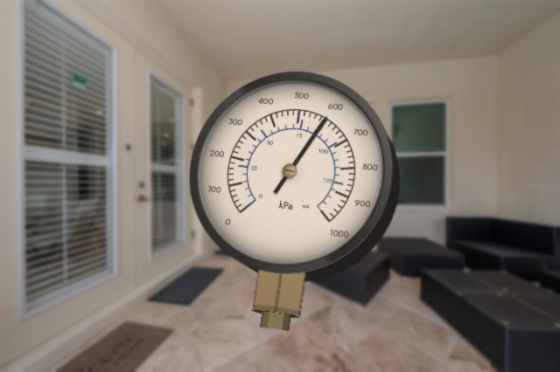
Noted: {"value": 600, "unit": "kPa"}
